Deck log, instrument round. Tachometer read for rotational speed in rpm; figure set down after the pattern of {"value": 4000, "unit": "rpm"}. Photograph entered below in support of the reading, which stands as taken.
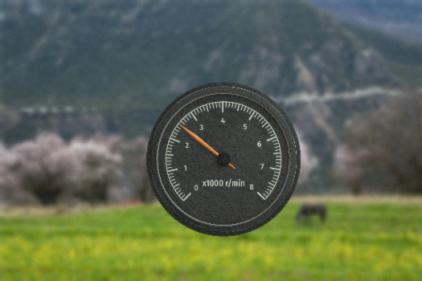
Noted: {"value": 2500, "unit": "rpm"}
